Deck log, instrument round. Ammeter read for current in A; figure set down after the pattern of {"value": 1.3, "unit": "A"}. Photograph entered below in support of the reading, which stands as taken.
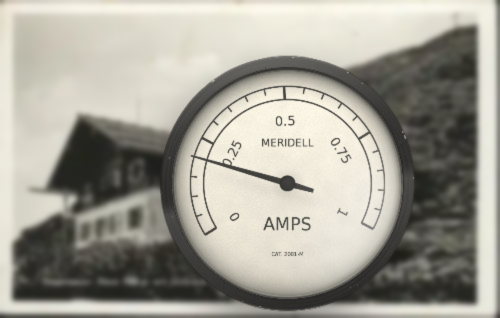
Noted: {"value": 0.2, "unit": "A"}
